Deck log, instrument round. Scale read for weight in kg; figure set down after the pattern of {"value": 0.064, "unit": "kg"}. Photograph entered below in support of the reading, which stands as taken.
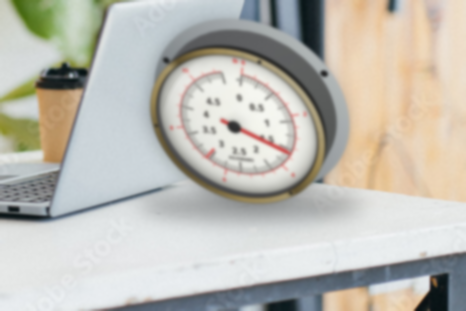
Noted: {"value": 1.5, "unit": "kg"}
